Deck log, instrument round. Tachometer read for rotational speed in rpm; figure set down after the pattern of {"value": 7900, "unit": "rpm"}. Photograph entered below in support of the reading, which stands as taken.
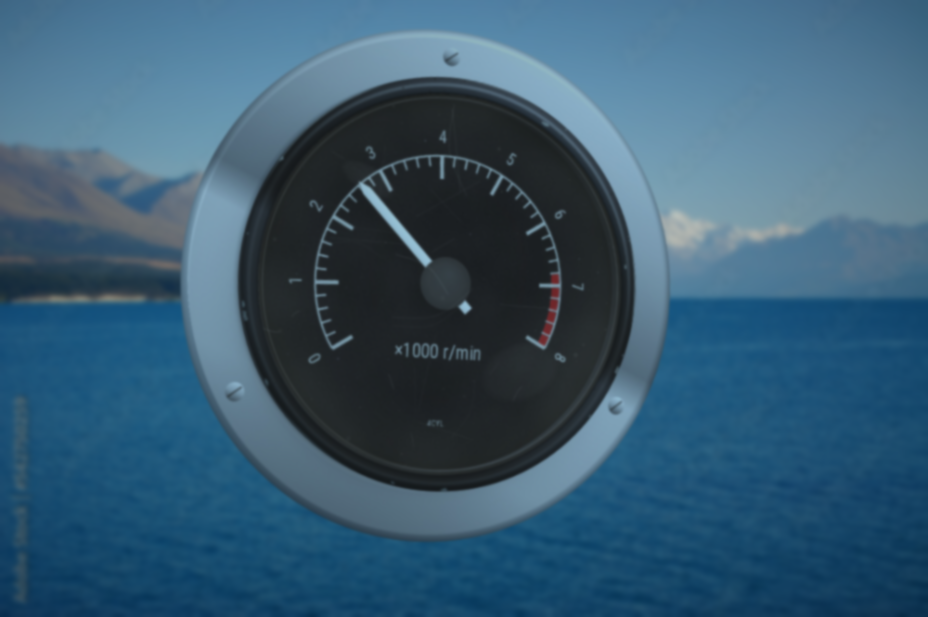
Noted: {"value": 2600, "unit": "rpm"}
